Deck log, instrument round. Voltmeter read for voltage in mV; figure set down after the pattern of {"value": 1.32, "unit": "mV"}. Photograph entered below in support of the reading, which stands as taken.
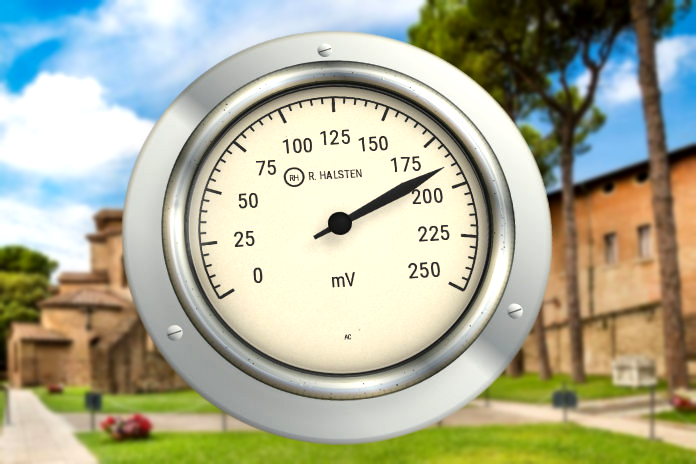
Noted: {"value": 190, "unit": "mV"}
